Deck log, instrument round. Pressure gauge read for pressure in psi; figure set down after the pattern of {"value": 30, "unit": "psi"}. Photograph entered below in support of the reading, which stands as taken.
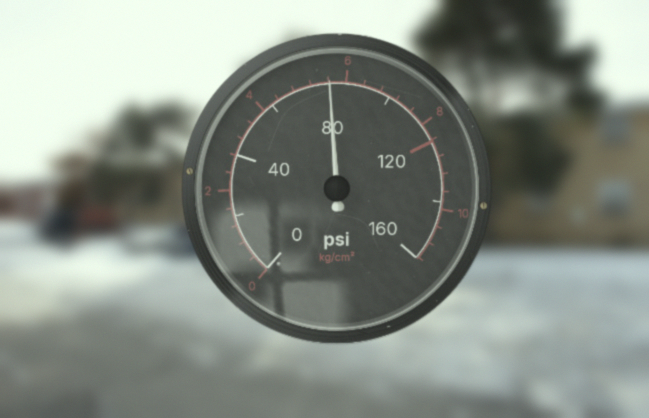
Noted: {"value": 80, "unit": "psi"}
